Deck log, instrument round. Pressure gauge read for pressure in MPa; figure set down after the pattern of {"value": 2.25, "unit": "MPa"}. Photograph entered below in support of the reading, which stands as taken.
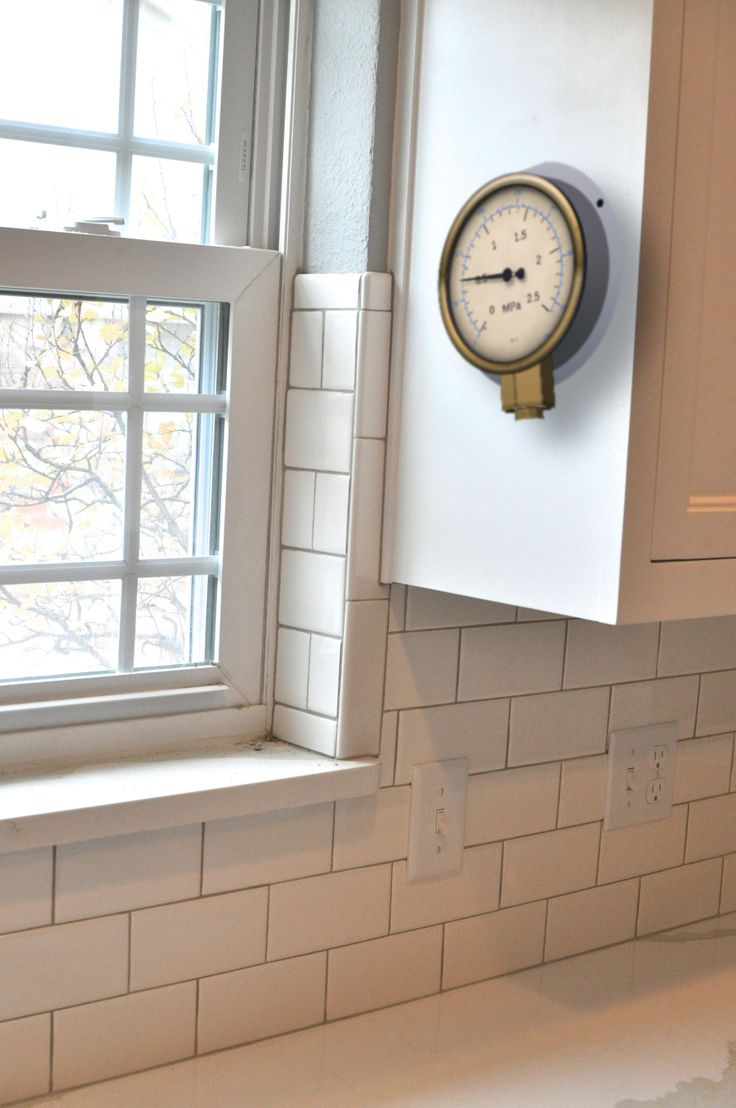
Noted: {"value": 0.5, "unit": "MPa"}
